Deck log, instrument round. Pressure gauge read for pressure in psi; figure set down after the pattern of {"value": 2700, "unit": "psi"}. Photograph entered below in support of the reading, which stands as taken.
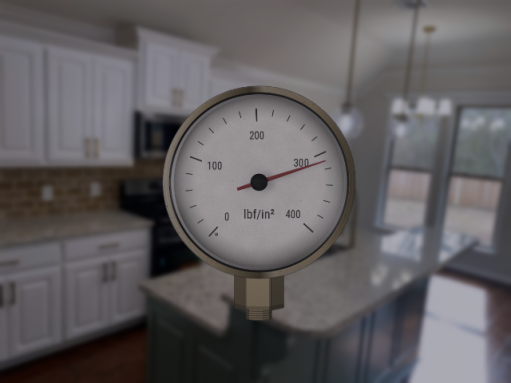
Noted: {"value": 310, "unit": "psi"}
